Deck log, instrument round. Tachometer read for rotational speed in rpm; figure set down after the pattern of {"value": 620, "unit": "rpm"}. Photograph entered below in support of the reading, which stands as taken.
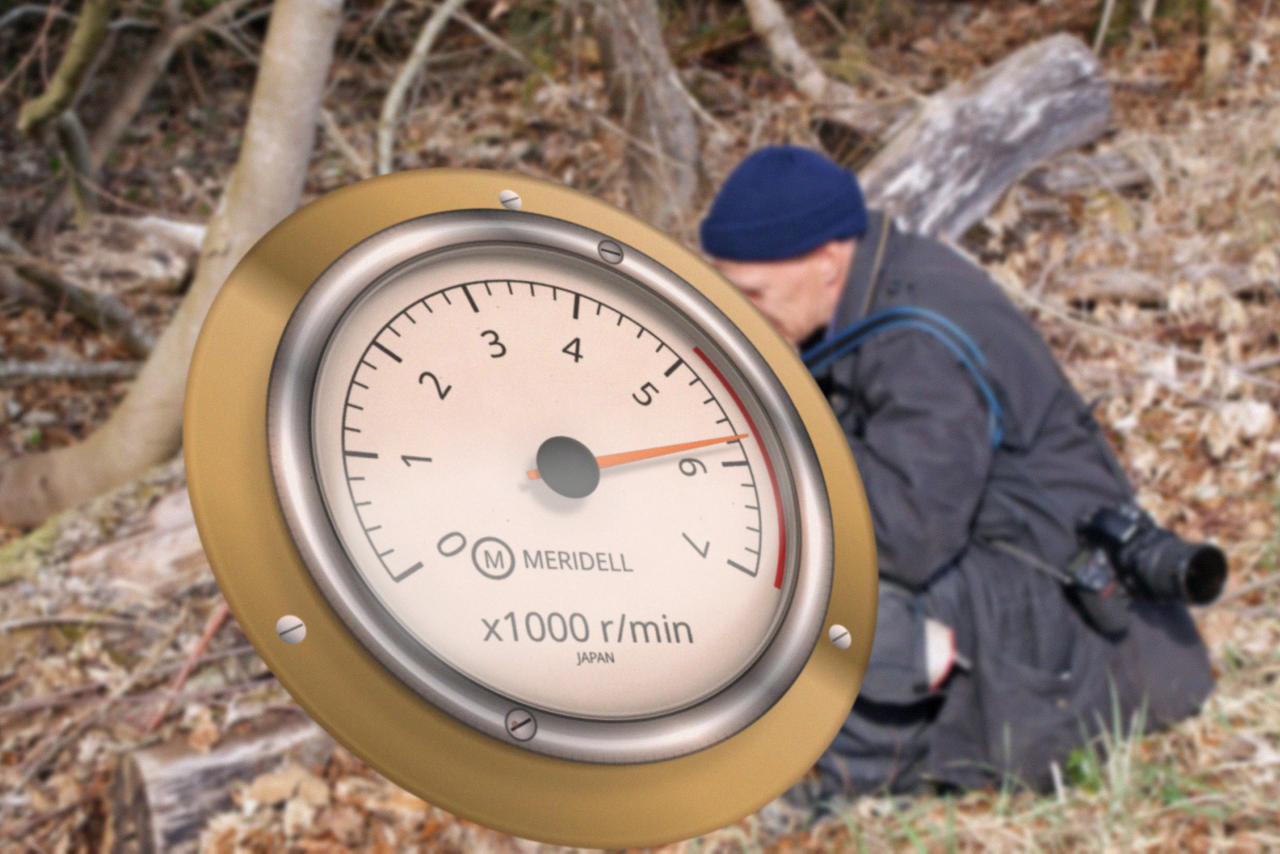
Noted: {"value": 5800, "unit": "rpm"}
